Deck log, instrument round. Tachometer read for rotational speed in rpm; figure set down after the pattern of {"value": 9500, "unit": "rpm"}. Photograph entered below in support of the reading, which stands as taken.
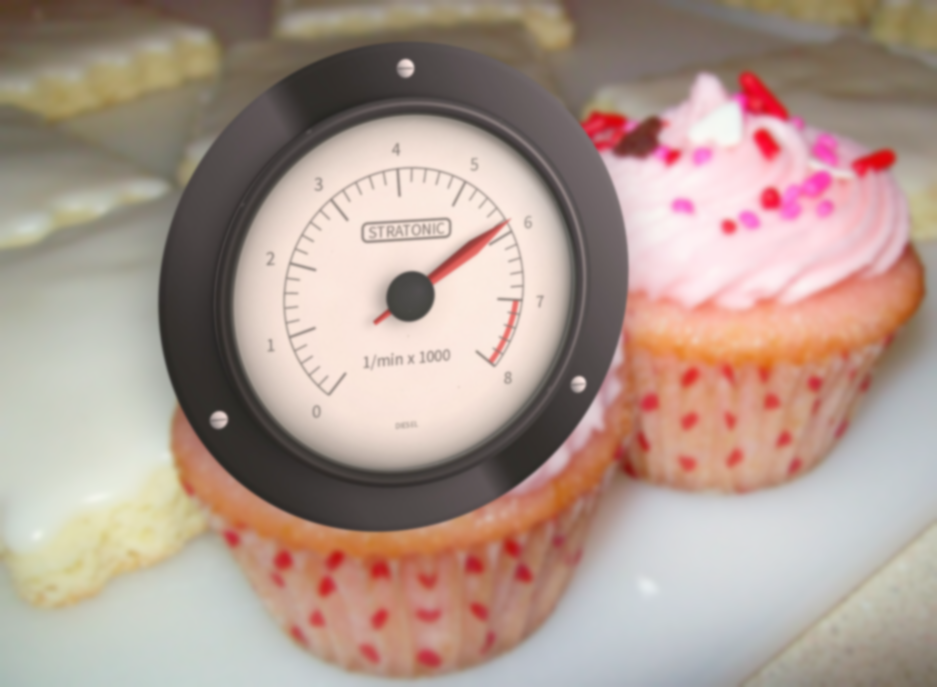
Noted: {"value": 5800, "unit": "rpm"}
